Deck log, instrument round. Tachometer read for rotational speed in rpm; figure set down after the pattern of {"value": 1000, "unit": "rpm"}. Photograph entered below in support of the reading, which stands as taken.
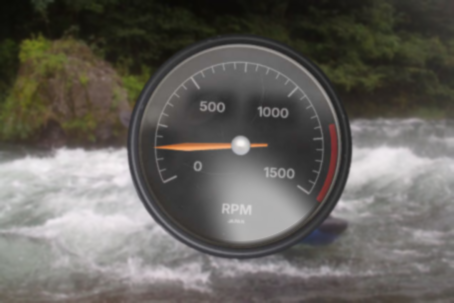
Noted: {"value": 150, "unit": "rpm"}
